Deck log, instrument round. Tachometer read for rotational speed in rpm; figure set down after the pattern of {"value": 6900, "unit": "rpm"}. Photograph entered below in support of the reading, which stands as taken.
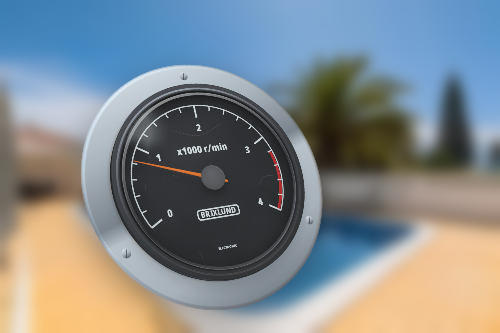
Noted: {"value": 800, "unit": "rpm"}
